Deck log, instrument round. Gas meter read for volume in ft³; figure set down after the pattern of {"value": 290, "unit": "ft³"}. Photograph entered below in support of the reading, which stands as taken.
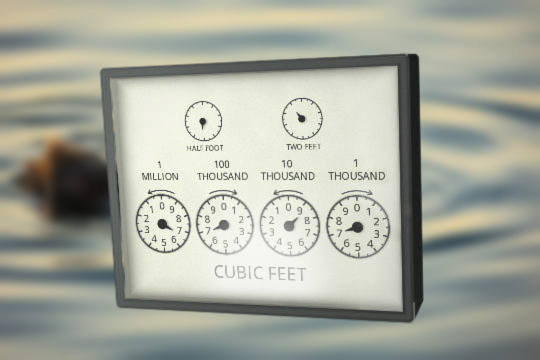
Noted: {"value": 668700, "unit": "ft³"}
